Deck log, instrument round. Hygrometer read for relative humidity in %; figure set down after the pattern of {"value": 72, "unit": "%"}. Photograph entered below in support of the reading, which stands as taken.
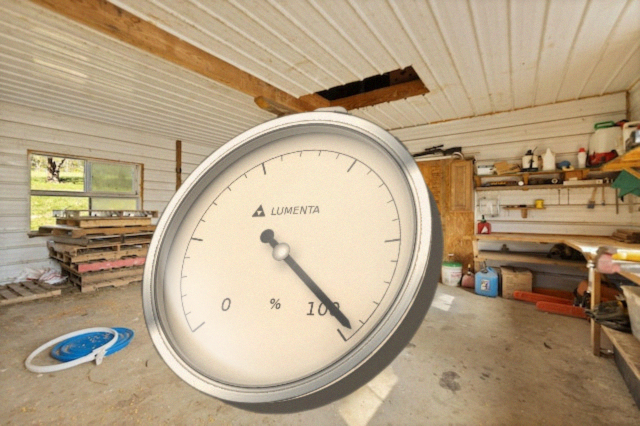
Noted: {"value": 98, "unit": "%"}
